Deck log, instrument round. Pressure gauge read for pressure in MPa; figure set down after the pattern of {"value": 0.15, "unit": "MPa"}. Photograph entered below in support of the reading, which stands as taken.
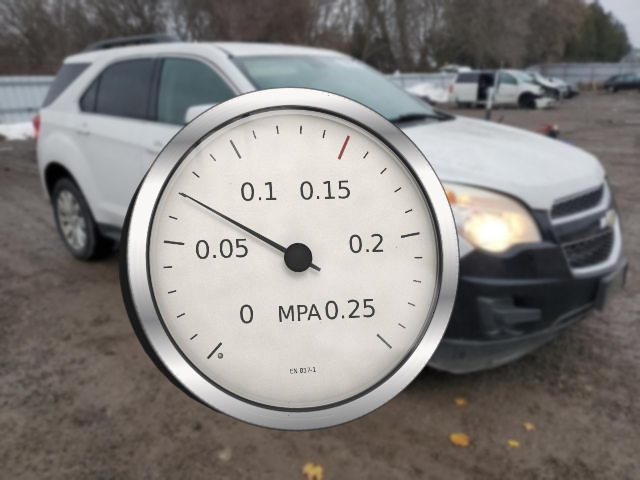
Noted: {"value": 0.07, "unit": "MPa"}
